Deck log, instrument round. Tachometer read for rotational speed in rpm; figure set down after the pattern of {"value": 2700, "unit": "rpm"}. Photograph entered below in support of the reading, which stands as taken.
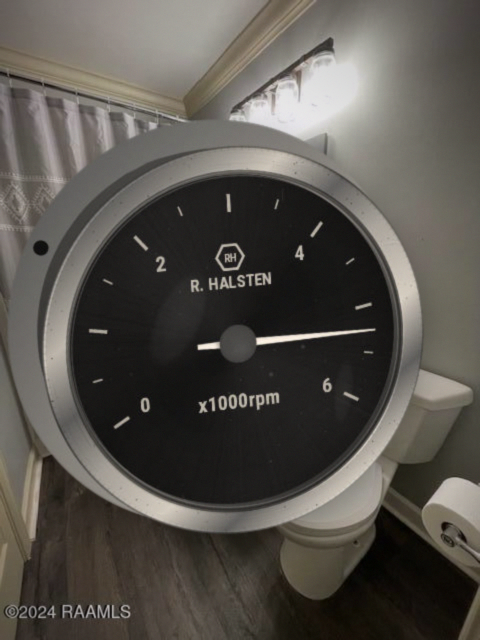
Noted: {"value": 5250, "unit": "rpm"}
